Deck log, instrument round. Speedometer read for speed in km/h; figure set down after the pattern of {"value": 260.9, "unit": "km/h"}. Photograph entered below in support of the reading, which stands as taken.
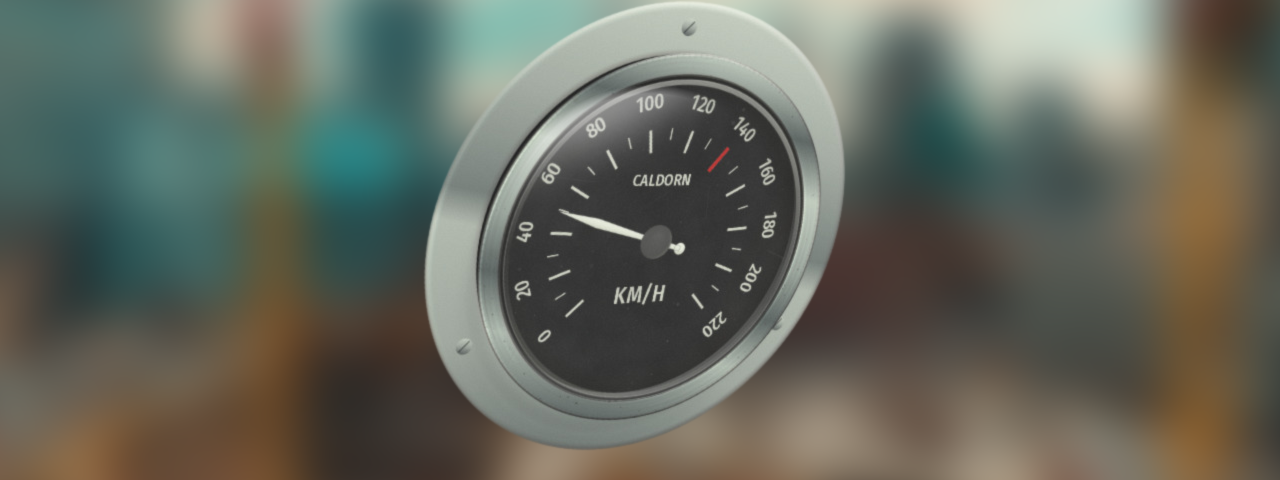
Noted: {"value": 50, "unit": "km/h"}
